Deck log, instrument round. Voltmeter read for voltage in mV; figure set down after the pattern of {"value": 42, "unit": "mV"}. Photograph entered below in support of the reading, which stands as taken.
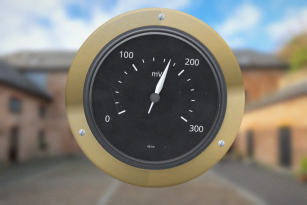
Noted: {"value": 170, "unit": "mV"}
